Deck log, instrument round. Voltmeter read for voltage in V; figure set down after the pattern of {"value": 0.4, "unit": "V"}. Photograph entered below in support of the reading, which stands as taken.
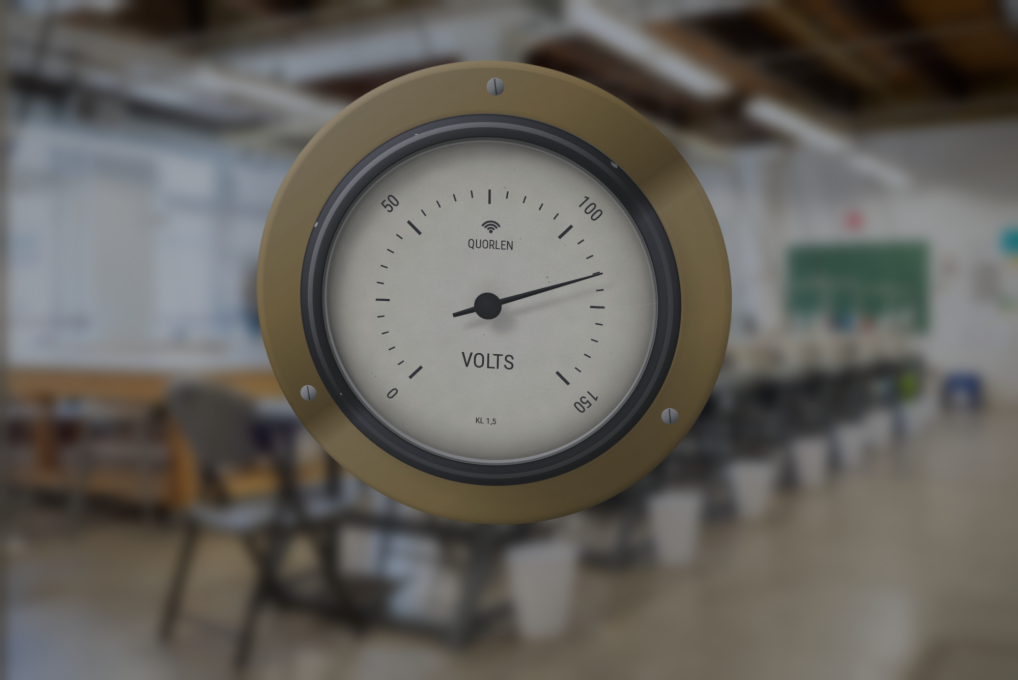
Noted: {"value": 115, "unit": "V"}
